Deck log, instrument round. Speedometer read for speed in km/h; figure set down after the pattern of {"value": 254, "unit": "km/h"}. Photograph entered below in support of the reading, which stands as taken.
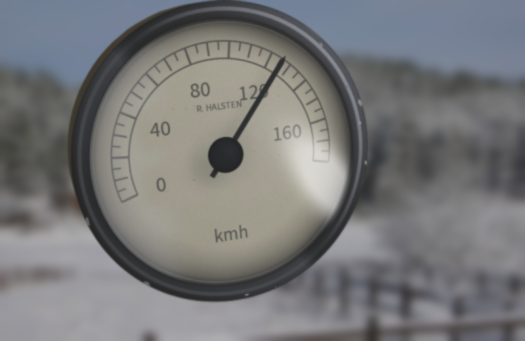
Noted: {"value": 125, "unit": "km/h"}
